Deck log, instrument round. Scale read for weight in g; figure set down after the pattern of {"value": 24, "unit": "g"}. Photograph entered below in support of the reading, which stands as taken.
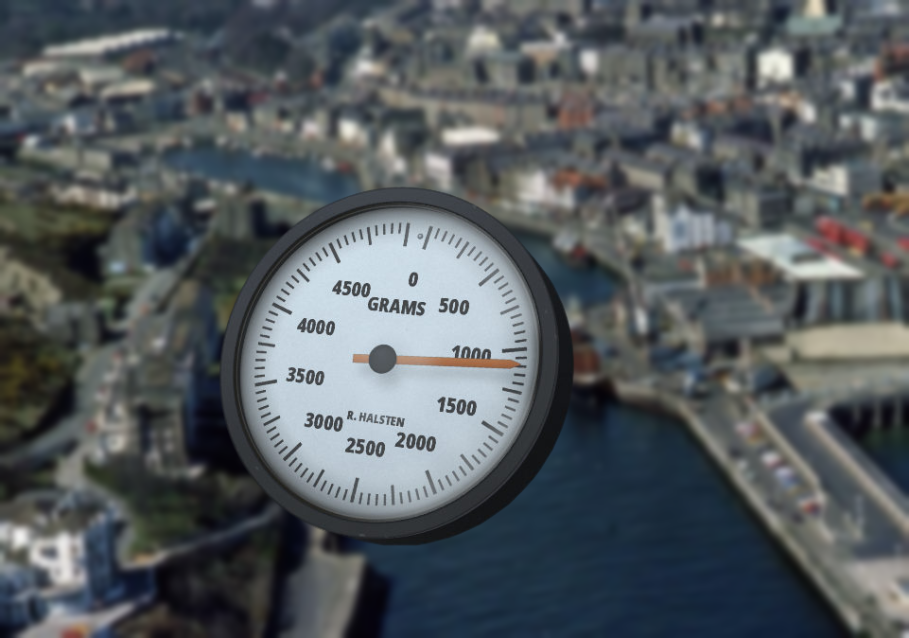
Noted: {"value": 1100, "unit": "g"}
